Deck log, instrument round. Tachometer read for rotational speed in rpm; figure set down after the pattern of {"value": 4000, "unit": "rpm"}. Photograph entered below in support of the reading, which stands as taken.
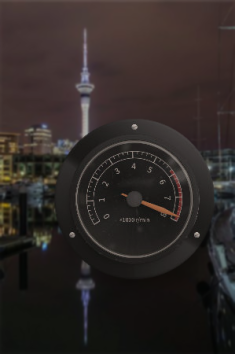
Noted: {"value": 7800, "unit": "rpm"}
